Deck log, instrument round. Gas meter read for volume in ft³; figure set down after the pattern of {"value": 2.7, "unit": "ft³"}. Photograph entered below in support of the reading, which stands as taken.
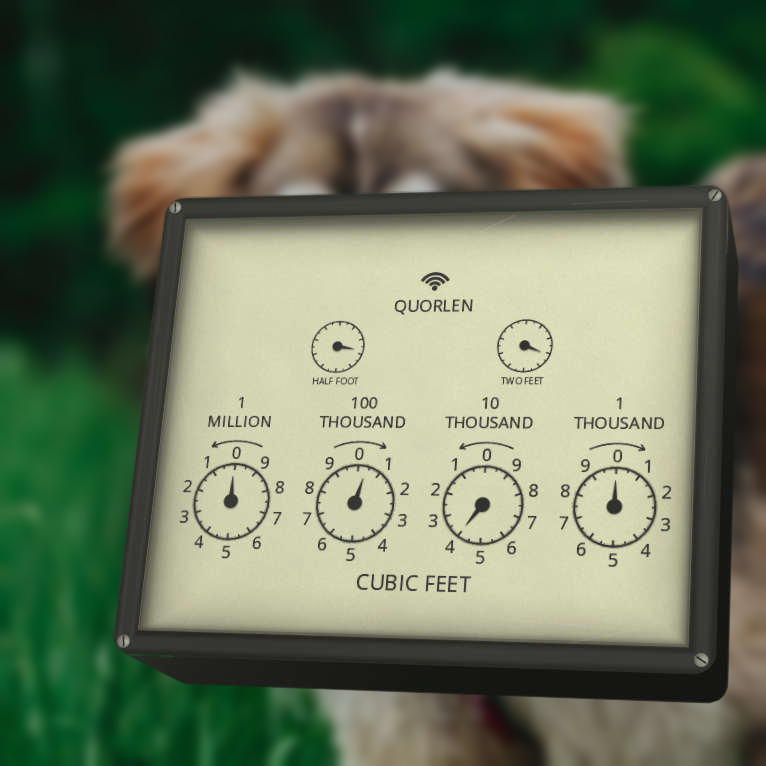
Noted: {"value": 4000, "unit": "ft³"}
